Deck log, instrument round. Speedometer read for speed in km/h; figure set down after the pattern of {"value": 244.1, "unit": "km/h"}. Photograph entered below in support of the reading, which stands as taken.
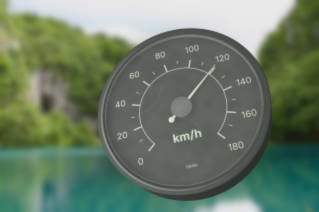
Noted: {"value": 120, "unit": "km/h"}
